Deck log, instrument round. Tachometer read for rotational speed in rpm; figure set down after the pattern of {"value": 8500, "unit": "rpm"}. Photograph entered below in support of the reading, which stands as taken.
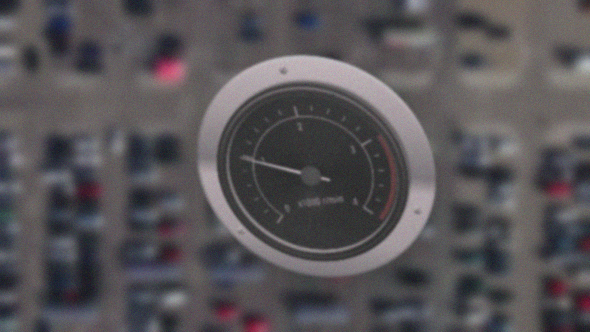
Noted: {"value": 1000, "unit": "rpm"}
